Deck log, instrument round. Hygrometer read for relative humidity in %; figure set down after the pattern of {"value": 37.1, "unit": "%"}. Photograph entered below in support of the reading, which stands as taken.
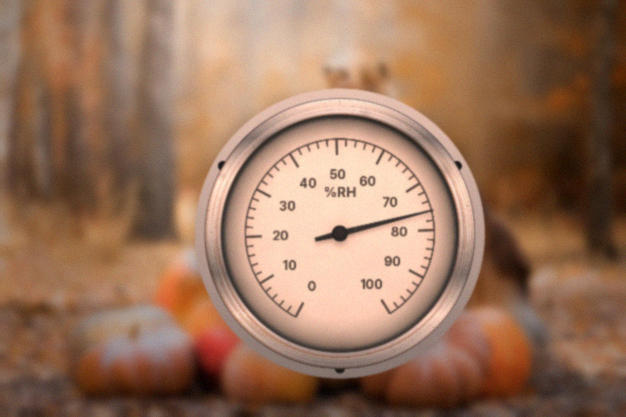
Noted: {"value": 76, "unit": "%"}
